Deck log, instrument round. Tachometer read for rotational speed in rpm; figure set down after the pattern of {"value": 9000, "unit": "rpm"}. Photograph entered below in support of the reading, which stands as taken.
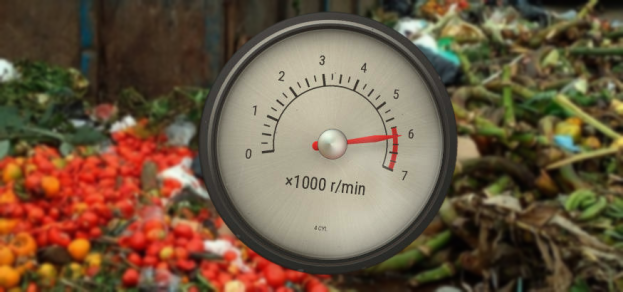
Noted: {"value": 6000, "unit": "rpm"}
